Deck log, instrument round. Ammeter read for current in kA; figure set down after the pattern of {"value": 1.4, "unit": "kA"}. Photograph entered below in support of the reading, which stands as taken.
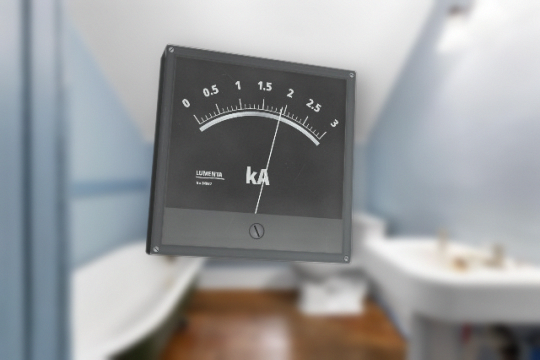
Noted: {"value": 1.9, "unit": "kA"}
